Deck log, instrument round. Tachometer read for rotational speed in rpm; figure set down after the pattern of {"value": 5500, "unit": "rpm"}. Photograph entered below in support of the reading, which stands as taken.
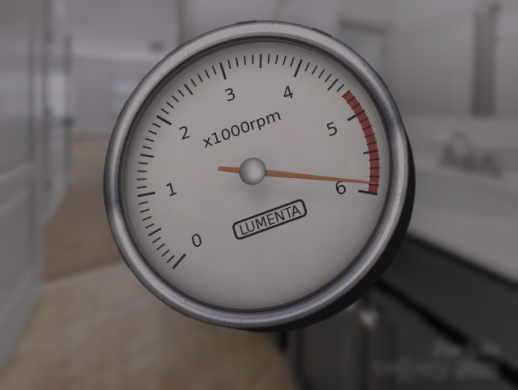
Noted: {"value": 5900, "unit": "rpm"}
